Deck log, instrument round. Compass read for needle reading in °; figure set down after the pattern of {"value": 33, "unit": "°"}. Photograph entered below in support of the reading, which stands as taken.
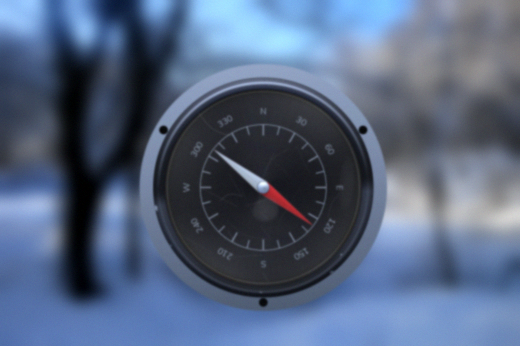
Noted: {"value": 127.5, "unit": "°"}
